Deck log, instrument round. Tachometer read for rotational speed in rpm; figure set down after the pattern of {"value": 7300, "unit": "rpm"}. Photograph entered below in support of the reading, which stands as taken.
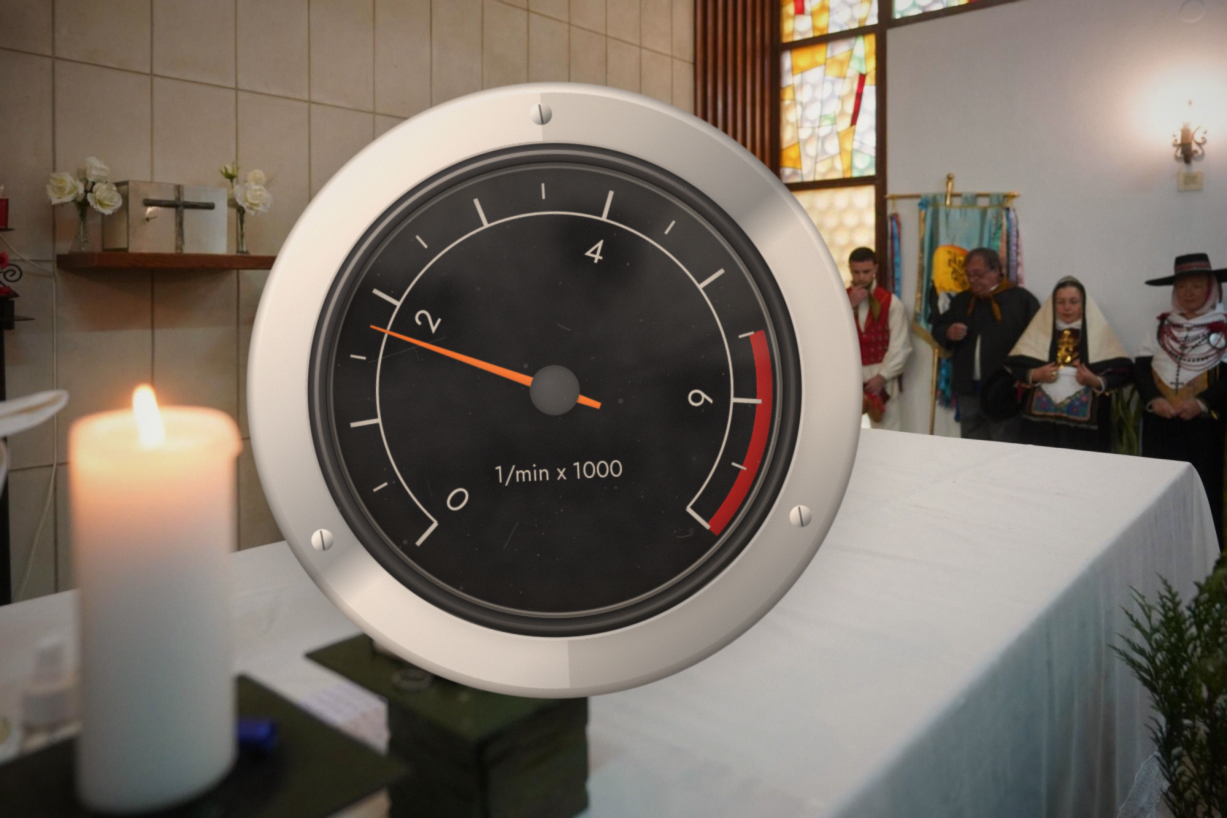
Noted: {"value": 1750, "unit": "rpm"}
